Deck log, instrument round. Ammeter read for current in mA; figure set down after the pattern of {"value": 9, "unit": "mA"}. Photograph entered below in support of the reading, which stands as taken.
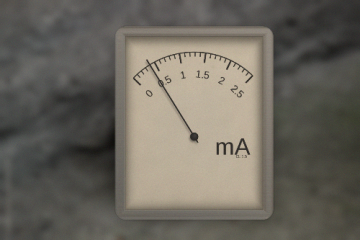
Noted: {"value": 0.4, "unit": "mA"}
